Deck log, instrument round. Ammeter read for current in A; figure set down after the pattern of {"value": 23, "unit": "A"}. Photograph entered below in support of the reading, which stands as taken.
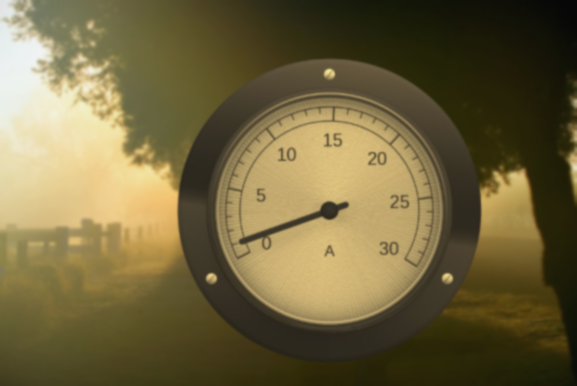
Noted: {"value": 1, "unit": "A"}
